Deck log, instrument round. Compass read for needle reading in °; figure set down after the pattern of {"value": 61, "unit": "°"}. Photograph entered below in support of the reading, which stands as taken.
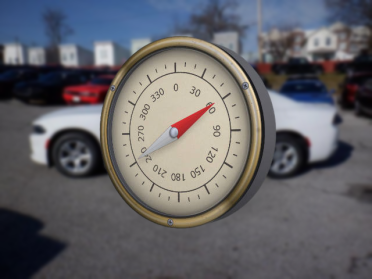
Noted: {"value": 60, "unit": "°"}
